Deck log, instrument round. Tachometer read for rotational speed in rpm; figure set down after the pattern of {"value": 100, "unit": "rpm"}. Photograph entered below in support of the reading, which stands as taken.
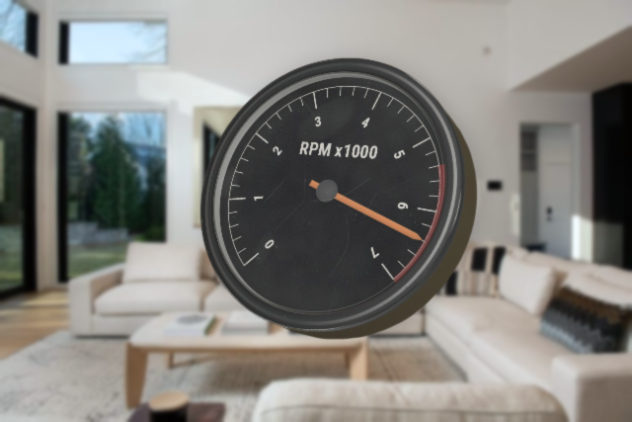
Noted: {"value": 6400, "unit": "rpm"}
